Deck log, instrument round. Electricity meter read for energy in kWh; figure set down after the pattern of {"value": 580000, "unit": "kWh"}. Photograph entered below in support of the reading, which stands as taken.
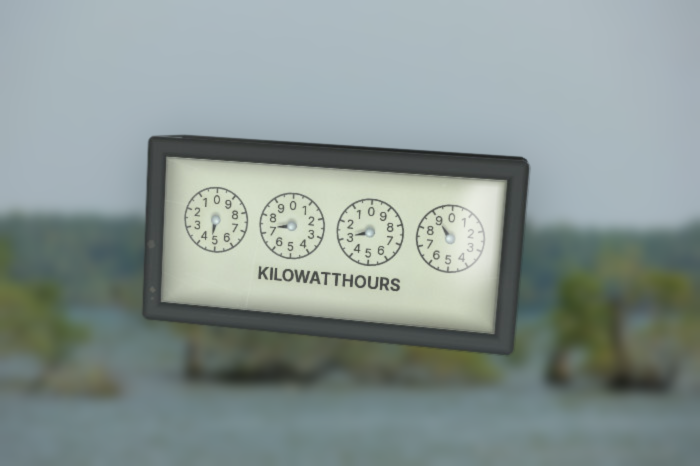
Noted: {"value": 4729, "unit": "kWh"}
